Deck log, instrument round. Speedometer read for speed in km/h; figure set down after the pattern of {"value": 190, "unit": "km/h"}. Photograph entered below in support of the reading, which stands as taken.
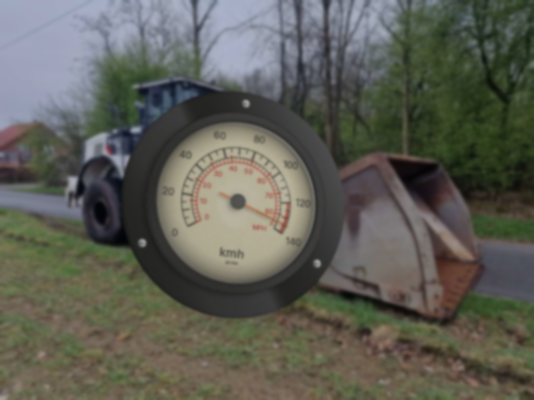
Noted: {"value": 135, "unit": "km/h"}
